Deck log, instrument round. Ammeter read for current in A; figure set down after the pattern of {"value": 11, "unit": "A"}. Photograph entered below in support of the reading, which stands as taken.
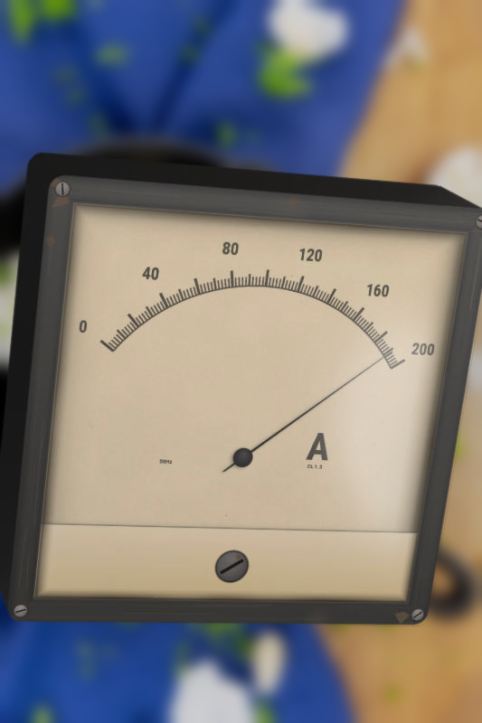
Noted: {"value": 190, "unit": "A"}
